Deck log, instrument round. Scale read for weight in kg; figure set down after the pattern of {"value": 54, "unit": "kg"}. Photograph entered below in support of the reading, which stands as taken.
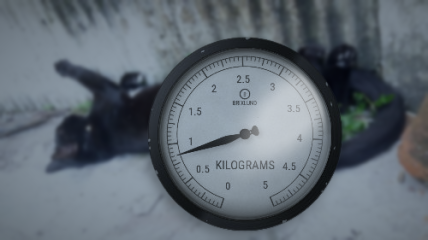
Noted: {"value": 0.85, "unit": "kg"}
